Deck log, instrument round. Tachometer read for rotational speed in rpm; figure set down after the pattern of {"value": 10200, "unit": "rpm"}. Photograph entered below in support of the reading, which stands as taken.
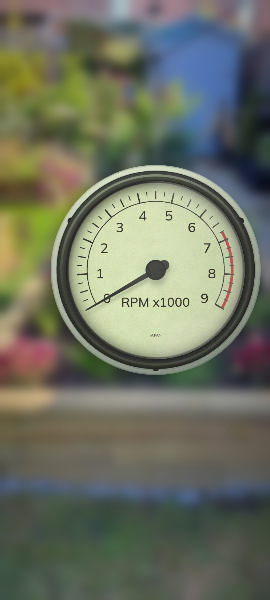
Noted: {"value": 0, "unit": "rpm"}
